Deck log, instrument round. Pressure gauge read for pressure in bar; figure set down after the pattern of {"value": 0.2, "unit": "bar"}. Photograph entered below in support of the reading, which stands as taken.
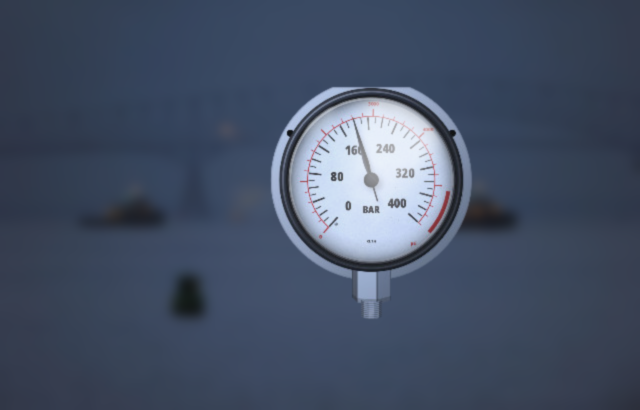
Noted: {"value": 180, "unit": "bar"}
